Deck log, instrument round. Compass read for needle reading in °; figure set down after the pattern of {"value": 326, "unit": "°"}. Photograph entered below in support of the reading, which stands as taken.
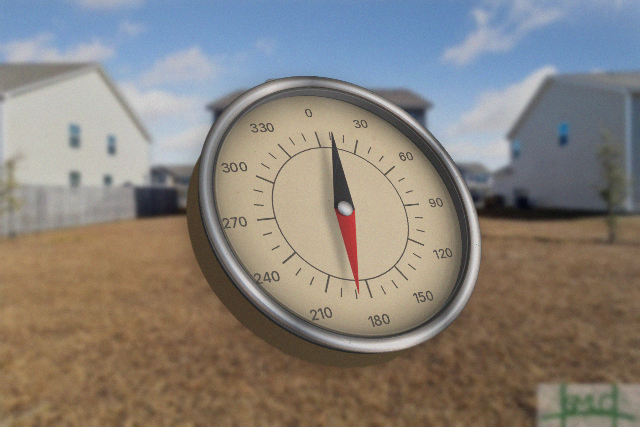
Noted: {"value": 190, "unit": "°"}
